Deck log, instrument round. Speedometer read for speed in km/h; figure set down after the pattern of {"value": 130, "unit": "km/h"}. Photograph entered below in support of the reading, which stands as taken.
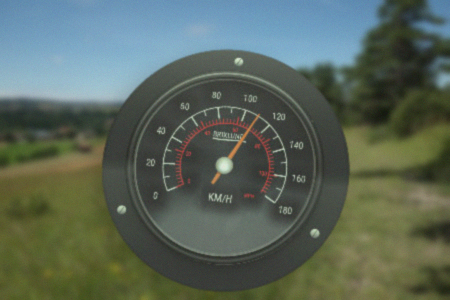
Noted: {"value": 110, "unit": "km/h"}
